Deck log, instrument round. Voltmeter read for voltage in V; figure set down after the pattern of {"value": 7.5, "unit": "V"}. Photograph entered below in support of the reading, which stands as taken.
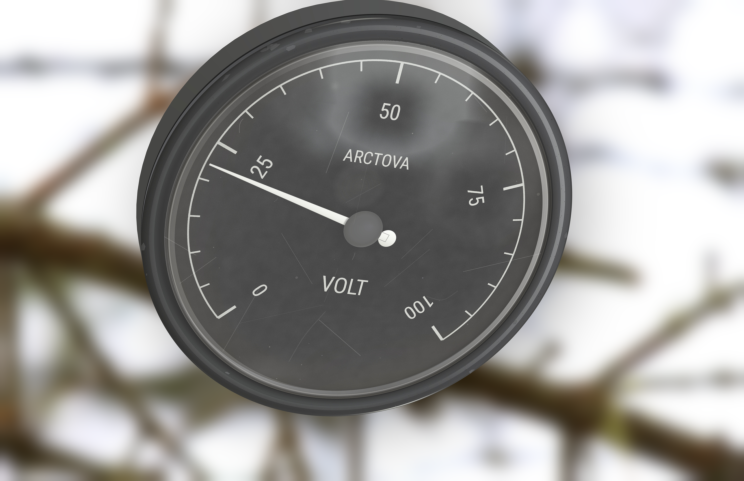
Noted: {"value": 22.5, "unit": "V"}
